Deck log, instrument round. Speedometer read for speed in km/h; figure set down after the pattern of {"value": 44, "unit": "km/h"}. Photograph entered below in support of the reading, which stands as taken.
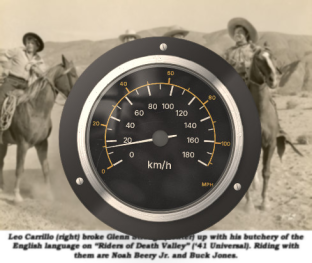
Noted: {"value": 15, "unit": "km/h"}
